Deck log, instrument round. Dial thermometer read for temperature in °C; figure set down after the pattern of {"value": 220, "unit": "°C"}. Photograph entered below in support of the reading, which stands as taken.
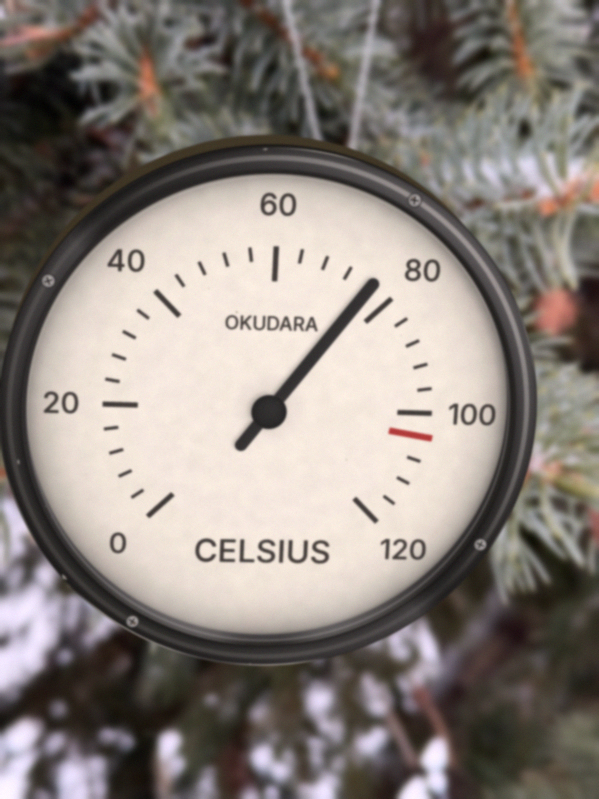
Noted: {"value": 76, "unit": "°C"}
